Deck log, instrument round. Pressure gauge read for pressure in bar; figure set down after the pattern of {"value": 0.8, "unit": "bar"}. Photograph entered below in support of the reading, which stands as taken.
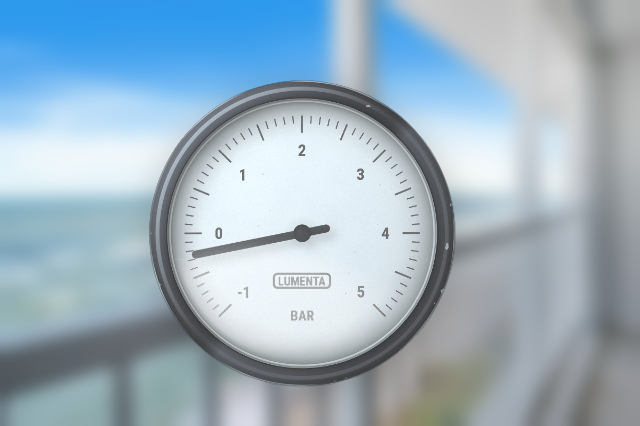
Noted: {"value": -0.25, "unit": "bar"}
